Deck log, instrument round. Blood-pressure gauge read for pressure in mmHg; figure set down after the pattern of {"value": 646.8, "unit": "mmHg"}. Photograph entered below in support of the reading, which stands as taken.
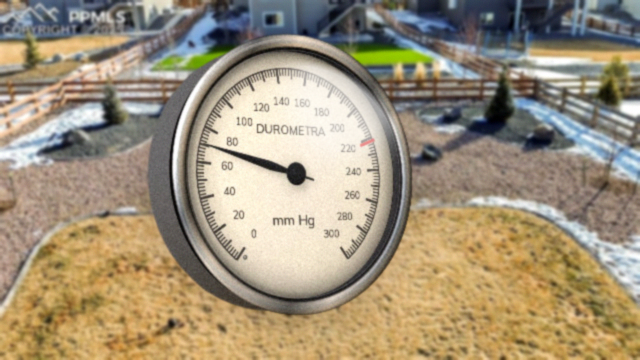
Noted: {"value": 70, "unit": "mmHg"}
